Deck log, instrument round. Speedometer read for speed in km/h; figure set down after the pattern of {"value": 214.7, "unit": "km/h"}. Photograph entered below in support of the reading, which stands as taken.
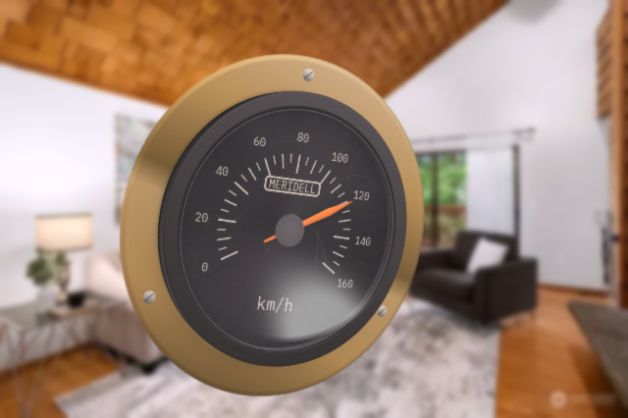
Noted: {"value": 120, "unit": "km/h"}
